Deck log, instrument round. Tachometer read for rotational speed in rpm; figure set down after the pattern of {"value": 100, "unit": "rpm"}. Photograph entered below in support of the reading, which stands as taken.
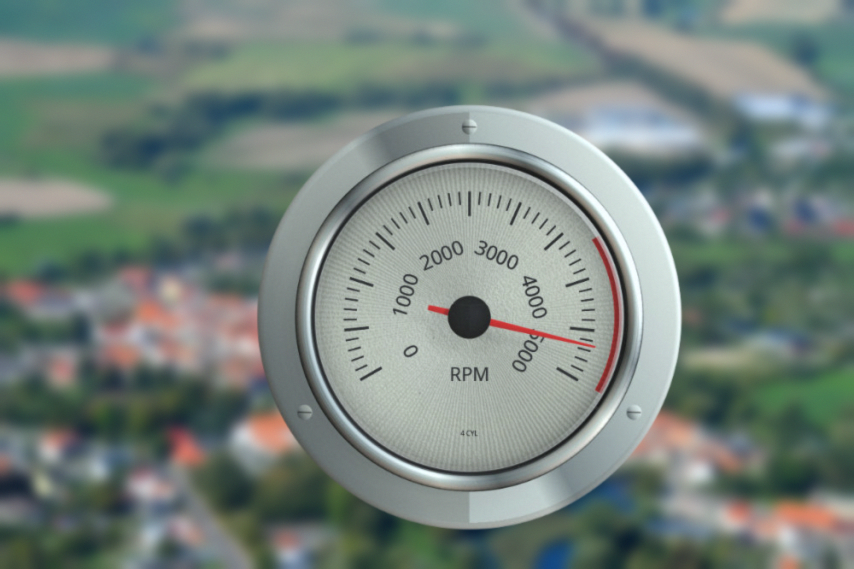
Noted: {"value": 4650, "unit": "rpm"}
